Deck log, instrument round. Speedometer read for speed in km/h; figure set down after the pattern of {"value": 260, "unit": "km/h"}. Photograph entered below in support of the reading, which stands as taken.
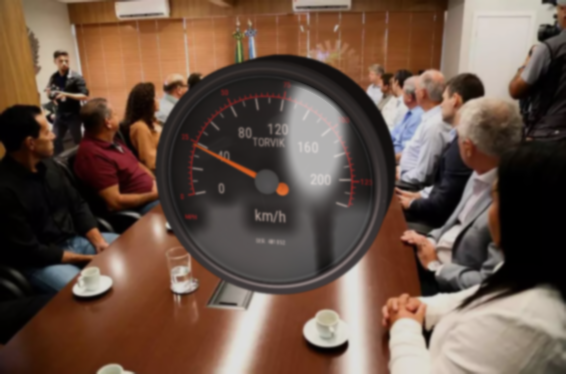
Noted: {"value": 40, "unit": "km/h"}
